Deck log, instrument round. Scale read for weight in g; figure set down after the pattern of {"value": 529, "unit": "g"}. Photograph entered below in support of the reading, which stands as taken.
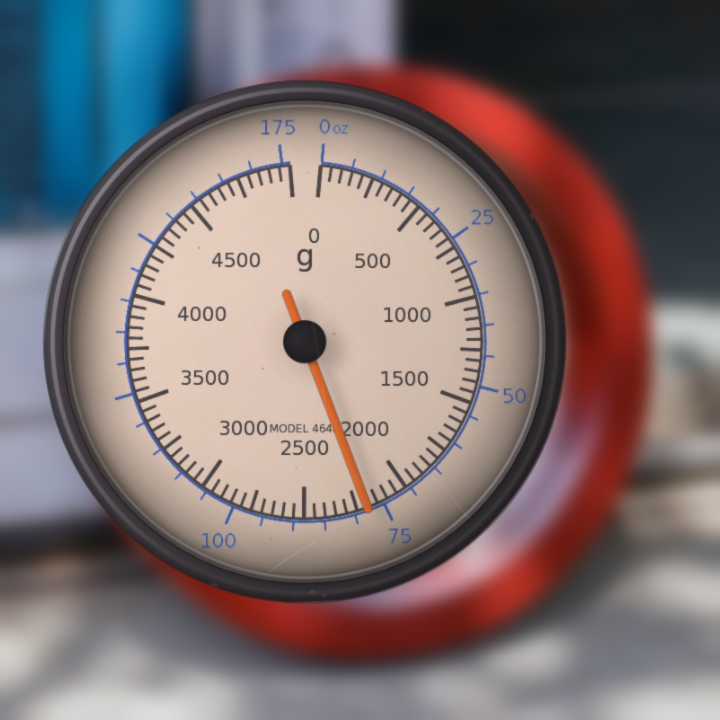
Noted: {"value": 2200, "unit": "g"}
